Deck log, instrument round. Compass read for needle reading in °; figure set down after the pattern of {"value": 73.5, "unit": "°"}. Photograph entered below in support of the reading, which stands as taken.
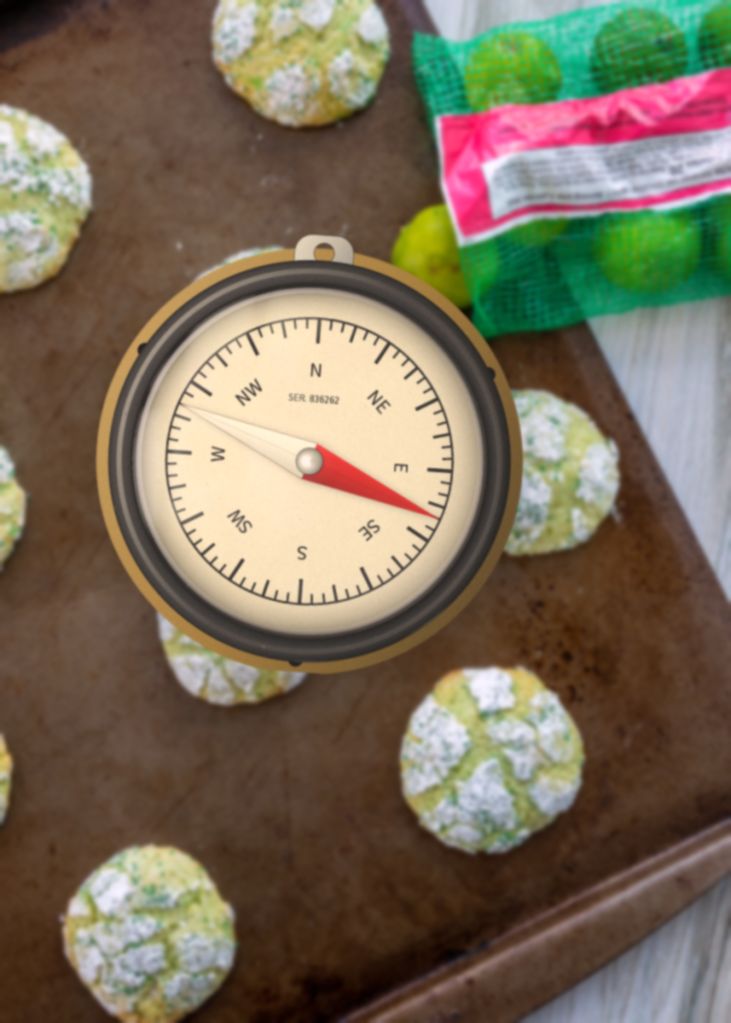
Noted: {"value": 110, "unit": "°"}
